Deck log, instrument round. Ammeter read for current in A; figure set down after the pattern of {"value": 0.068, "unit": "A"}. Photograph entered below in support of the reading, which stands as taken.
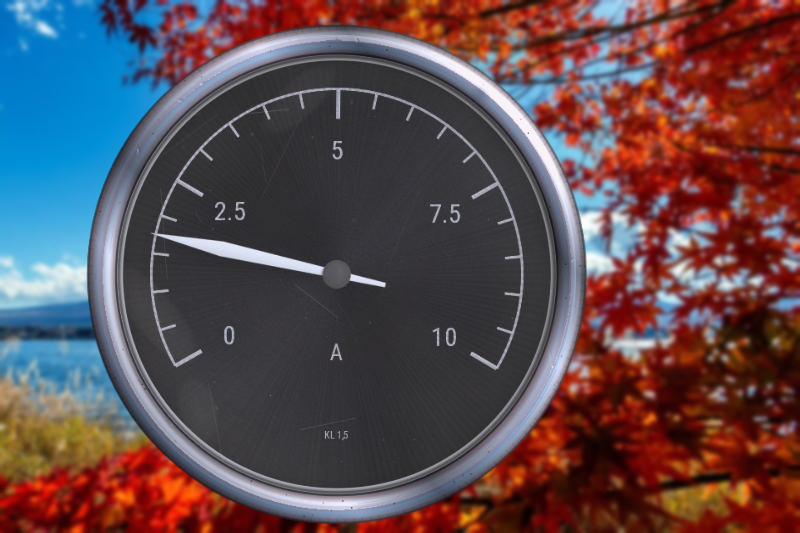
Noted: {"value": 1.75, "unit": "A"}
